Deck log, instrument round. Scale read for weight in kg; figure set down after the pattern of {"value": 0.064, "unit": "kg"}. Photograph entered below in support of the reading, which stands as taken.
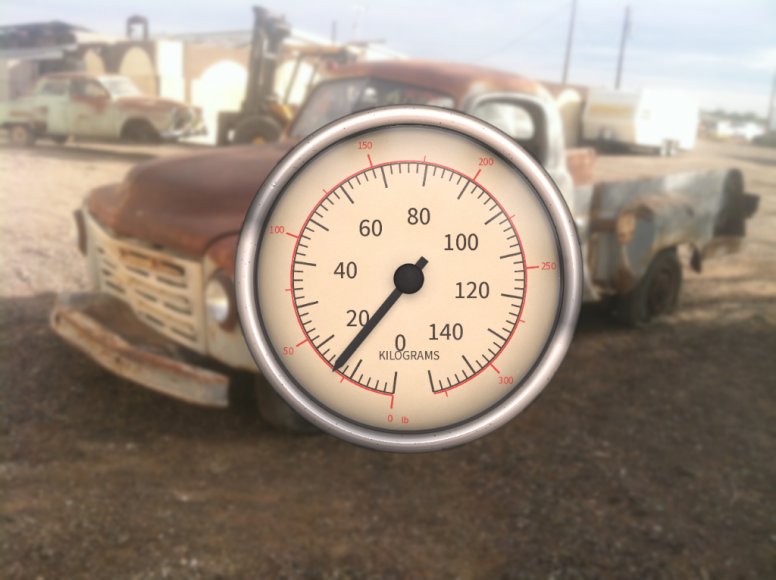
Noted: {"value": 14, "unit": "kg"}
